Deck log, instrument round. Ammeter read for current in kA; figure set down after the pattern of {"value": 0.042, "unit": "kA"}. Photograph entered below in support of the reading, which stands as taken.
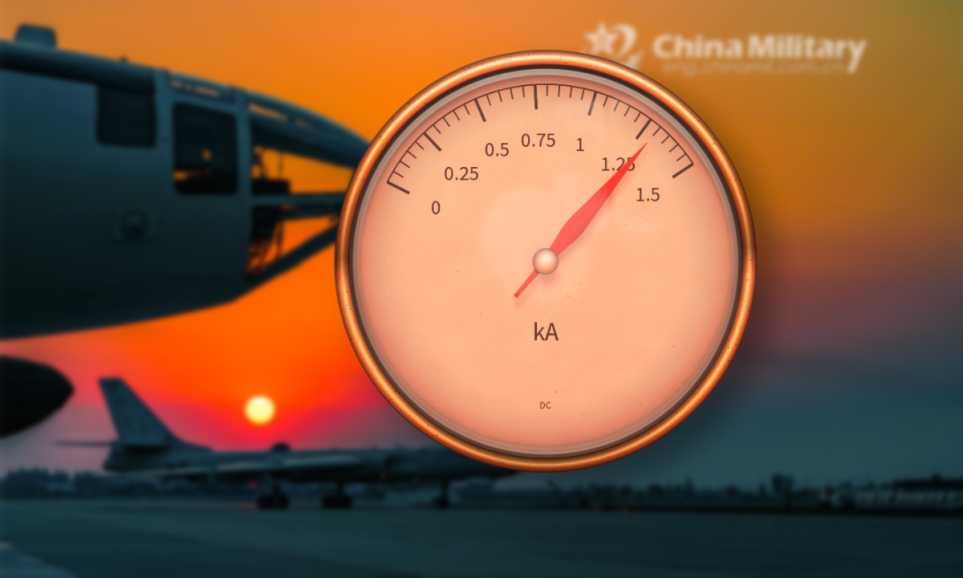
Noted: {"value": 1.3, "unit": "kA"}
